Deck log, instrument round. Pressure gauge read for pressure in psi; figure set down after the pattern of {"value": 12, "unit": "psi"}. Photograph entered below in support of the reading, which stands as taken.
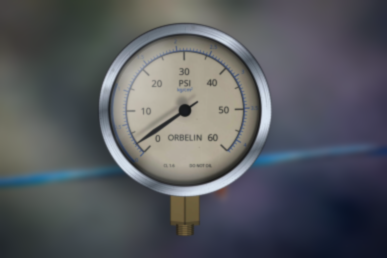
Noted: {"value": 2.5, "unit": "psi"}
